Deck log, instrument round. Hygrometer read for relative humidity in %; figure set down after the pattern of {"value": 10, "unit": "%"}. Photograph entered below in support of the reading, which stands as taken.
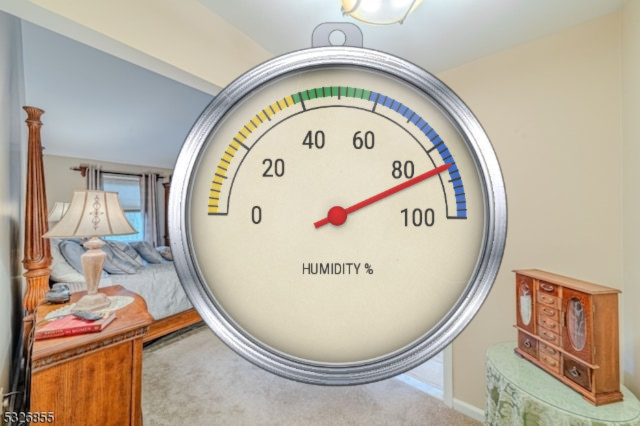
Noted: {"value": 86, "unit": "%"}
